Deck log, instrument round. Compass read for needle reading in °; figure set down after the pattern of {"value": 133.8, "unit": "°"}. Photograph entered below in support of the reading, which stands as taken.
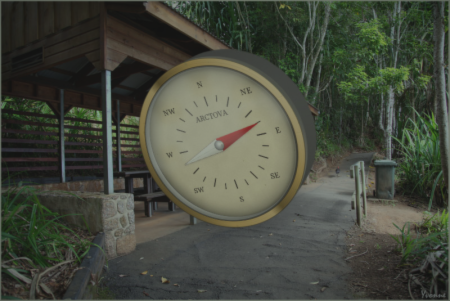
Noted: {"value": 75, "unit": "°"}
